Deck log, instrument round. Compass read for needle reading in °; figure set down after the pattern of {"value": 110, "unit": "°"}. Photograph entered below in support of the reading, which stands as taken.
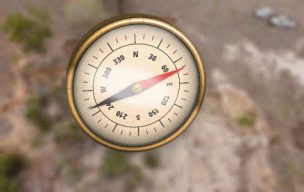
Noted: {"value": 70, "unit": "°"}
